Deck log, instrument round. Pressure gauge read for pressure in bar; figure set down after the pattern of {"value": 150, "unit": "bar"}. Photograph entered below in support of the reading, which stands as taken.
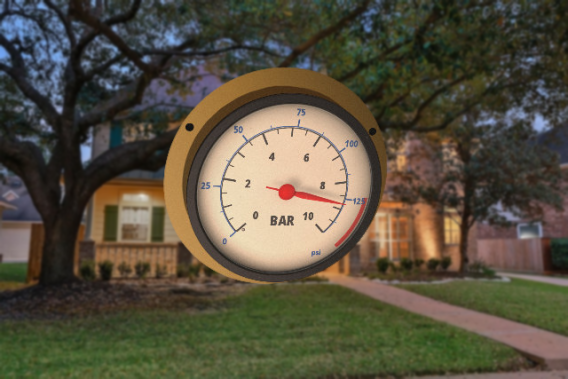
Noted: {"value": 8.75, "unit": "bar"}
